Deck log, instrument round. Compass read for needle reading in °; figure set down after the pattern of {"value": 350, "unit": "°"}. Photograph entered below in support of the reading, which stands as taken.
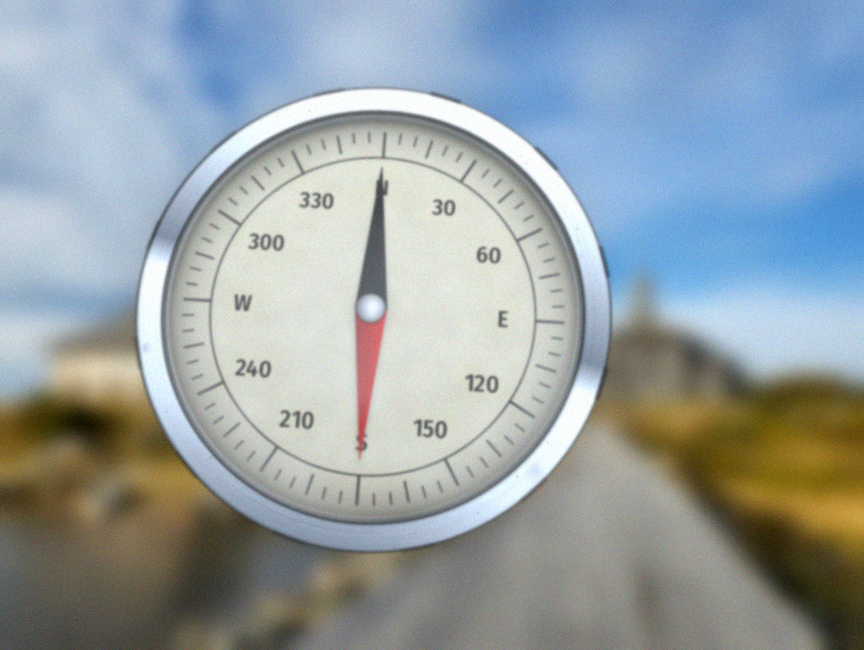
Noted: {"value": 180, "unit": "°"}
